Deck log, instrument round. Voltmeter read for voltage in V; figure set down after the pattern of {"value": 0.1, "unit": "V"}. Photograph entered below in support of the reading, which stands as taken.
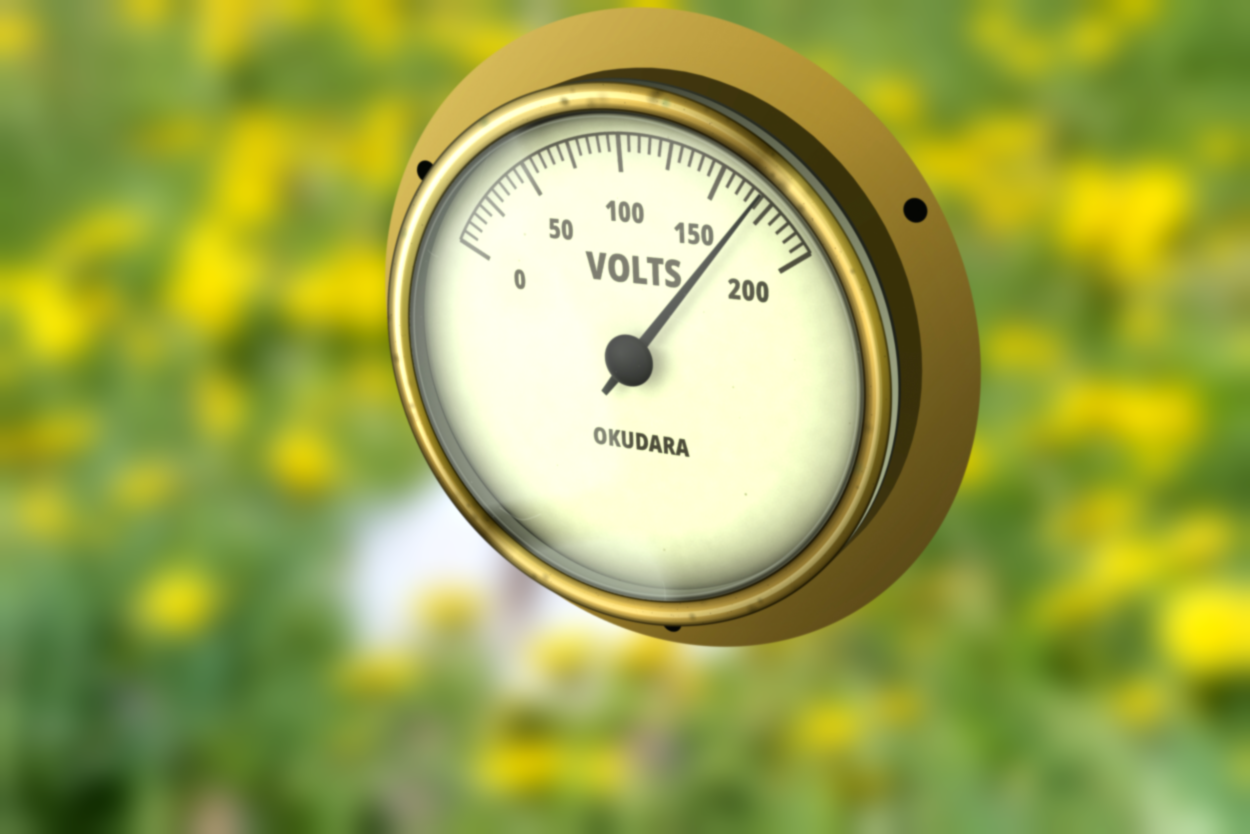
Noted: {"value": 170, "unit": "V"}
